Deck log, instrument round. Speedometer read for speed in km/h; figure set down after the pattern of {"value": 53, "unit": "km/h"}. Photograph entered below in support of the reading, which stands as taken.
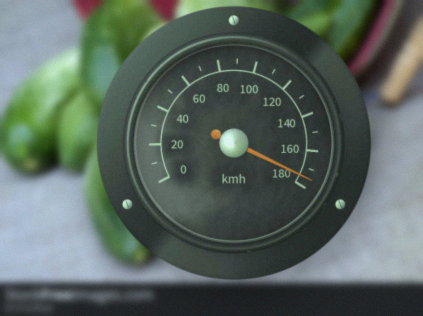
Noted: {"value": 175, "unit": "km/h"}
